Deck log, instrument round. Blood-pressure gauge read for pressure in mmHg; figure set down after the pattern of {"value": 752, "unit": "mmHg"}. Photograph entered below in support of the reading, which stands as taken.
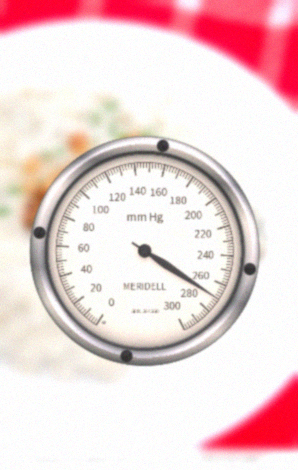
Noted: {"value": 270, "unit": "mmHg"}
